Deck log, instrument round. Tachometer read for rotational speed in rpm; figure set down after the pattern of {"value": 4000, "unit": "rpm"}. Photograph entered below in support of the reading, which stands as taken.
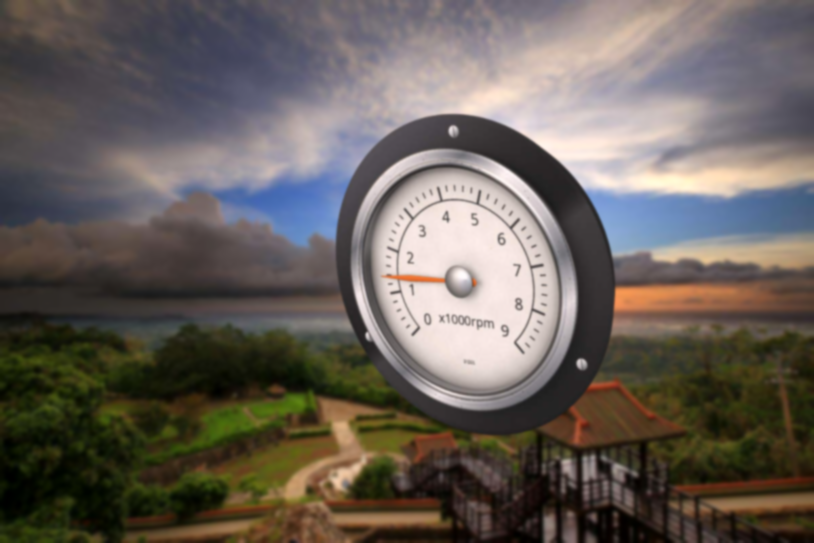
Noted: {"value": 1400, "unit": "rpm"}
